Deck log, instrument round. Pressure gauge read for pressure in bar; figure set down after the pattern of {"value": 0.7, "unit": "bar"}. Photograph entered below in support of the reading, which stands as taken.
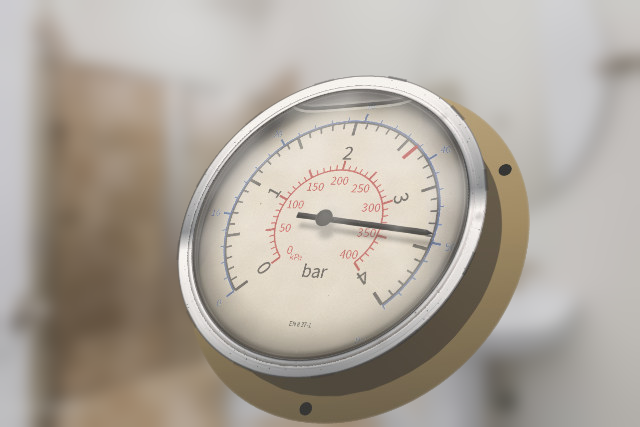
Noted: {"value": 3.4, "unit": "bar"}
